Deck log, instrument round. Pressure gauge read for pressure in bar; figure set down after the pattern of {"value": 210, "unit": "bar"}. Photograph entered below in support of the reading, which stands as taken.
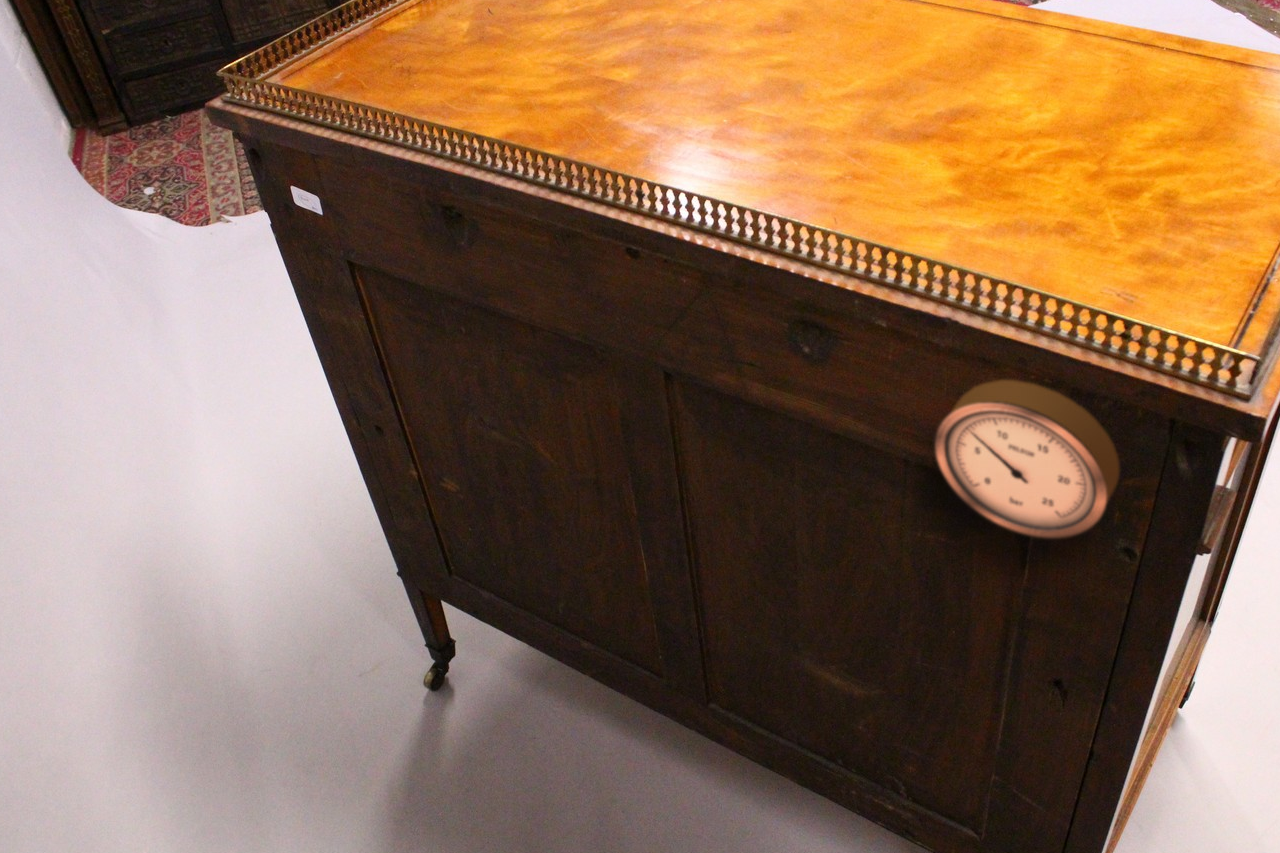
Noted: {"value": 7.5, "unit": "bar"}
